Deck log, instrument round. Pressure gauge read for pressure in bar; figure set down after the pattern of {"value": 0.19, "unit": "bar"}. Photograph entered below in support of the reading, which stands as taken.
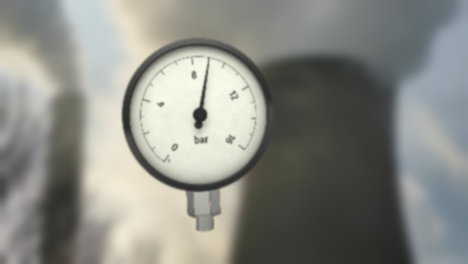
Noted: {"value": 9, "unit": "bar"}
